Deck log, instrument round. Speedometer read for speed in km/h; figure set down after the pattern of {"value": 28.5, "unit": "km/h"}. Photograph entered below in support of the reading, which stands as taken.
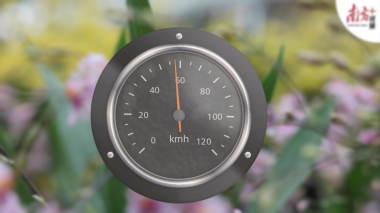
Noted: {"value": 57.5, "unit": "km/h"}
